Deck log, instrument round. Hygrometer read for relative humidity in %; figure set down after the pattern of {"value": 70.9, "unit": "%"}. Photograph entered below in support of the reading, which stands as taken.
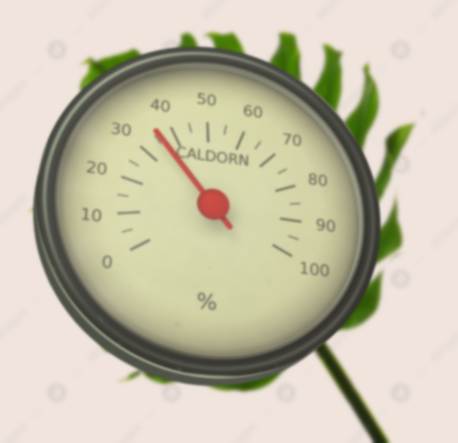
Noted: {"value": 35, "unit": "%"}
